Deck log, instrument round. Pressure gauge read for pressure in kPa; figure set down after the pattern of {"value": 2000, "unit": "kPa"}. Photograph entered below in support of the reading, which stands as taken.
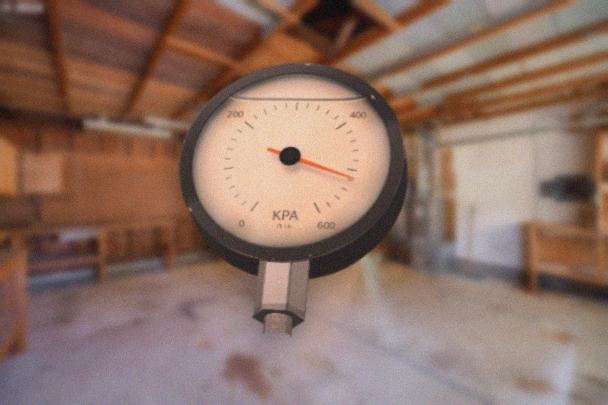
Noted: {"value": 520, "unit": "kPa"}
